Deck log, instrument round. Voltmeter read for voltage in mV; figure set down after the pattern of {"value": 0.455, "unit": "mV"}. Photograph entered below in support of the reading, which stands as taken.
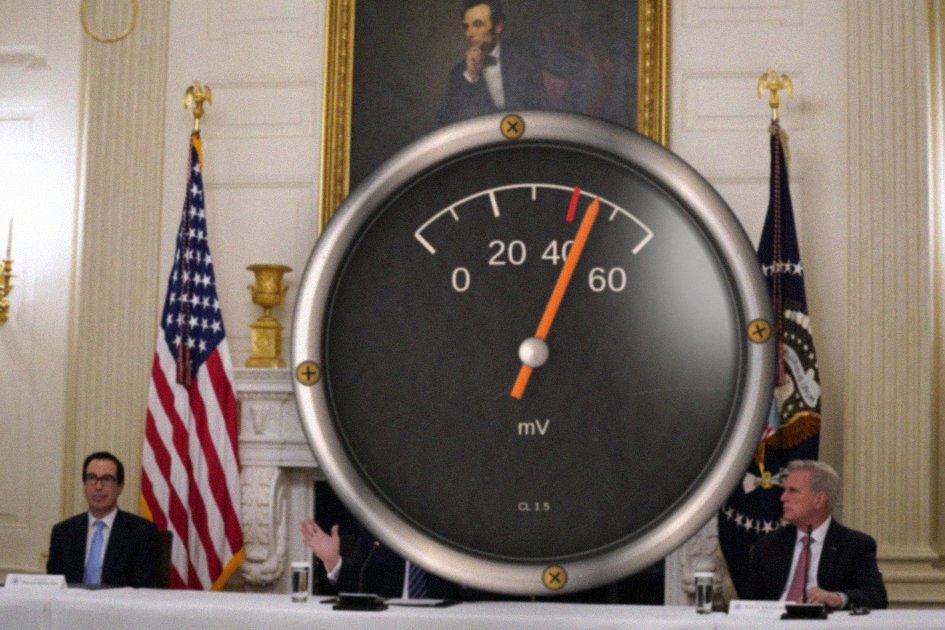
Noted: {"value": 45, "unit": "mV"}
